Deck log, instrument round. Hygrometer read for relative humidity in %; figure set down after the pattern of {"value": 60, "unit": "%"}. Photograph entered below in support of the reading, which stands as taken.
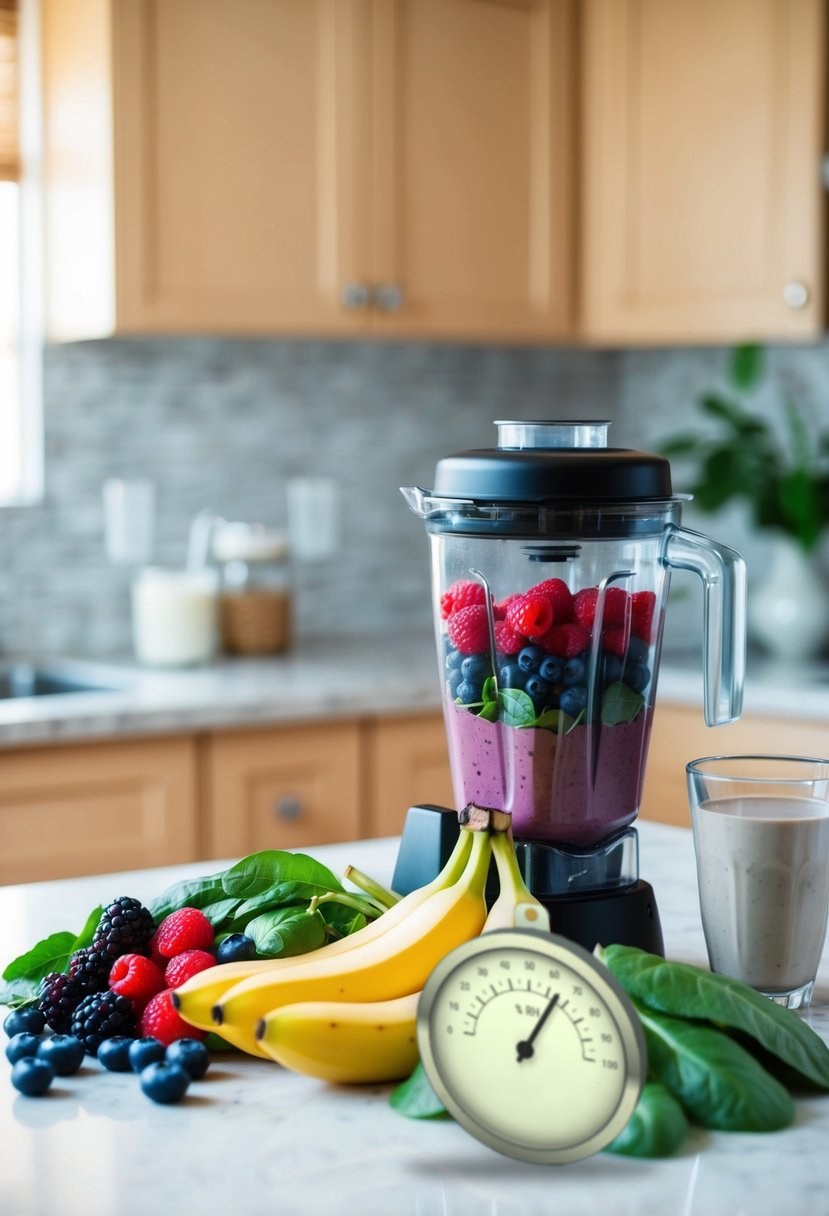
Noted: {"value": 65, "unit": "%"}
